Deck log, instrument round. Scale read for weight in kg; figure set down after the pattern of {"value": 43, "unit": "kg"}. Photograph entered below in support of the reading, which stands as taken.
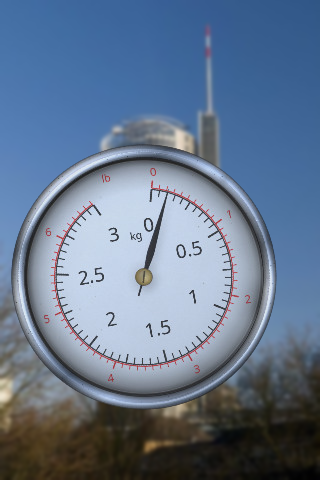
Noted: {"value": 0.1, "unit": "kg"}
